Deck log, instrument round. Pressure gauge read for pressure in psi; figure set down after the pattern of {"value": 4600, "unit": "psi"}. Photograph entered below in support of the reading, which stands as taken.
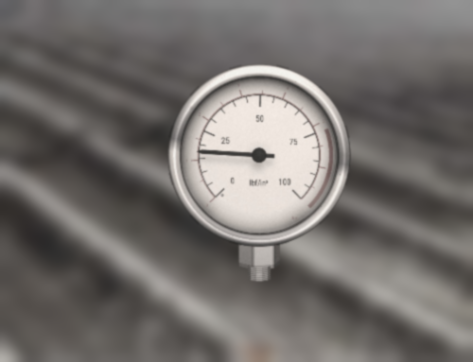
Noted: {"value": 17.5, "unit": "psi"}
